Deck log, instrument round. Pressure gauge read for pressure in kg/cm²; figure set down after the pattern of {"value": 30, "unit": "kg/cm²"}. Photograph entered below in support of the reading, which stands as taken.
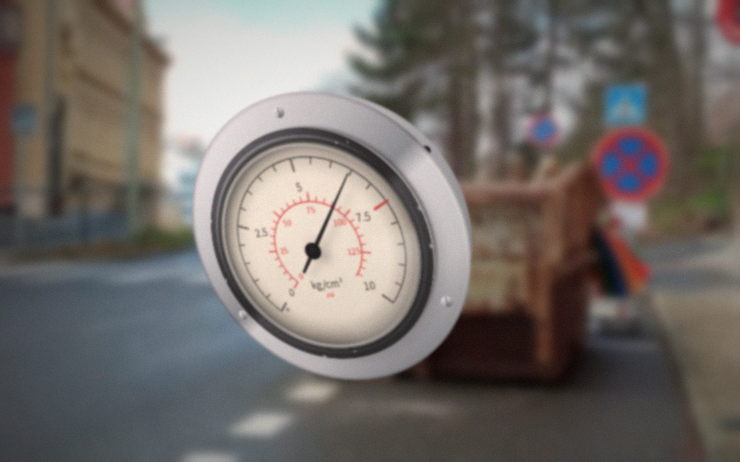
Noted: {"value": 6.5, "unit": "kg/cm²"}
